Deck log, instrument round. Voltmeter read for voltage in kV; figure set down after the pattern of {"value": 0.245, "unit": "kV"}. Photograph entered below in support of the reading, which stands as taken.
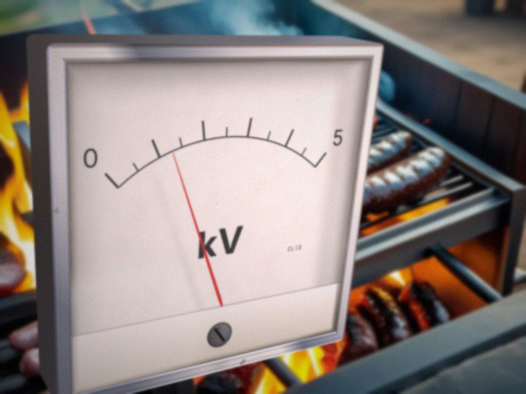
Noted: {"value": 1.25, "unit": "kV"}
